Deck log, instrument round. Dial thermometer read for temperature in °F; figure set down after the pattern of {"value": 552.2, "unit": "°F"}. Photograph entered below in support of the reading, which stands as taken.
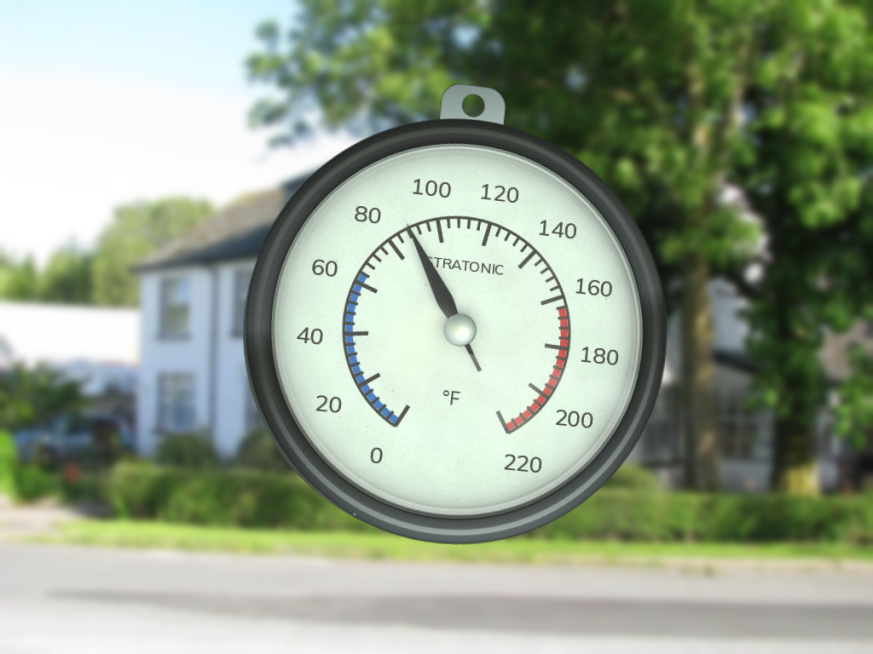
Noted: {"value": 88, "unit": "°F"}
